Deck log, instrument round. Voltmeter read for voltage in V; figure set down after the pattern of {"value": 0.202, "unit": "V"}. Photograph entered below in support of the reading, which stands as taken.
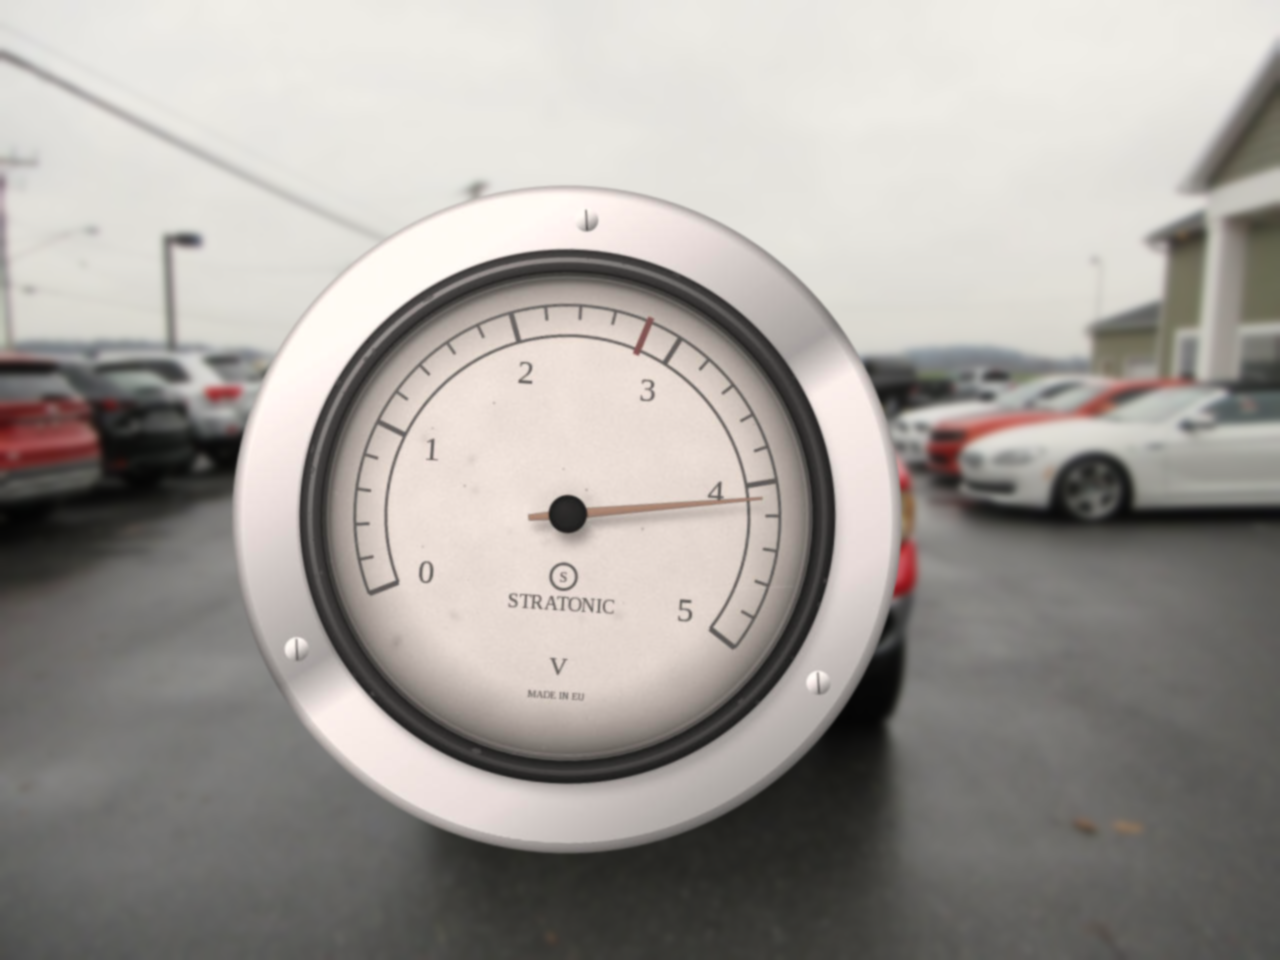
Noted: {"value": 4.1, "unit": "V"}
